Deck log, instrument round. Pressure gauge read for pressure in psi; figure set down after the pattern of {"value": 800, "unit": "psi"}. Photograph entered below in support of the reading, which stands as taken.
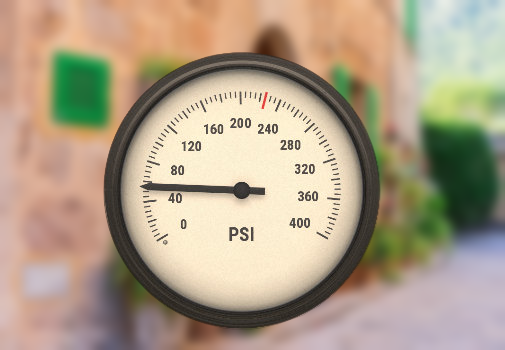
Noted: {"value": 55, "unit": "psi"}
